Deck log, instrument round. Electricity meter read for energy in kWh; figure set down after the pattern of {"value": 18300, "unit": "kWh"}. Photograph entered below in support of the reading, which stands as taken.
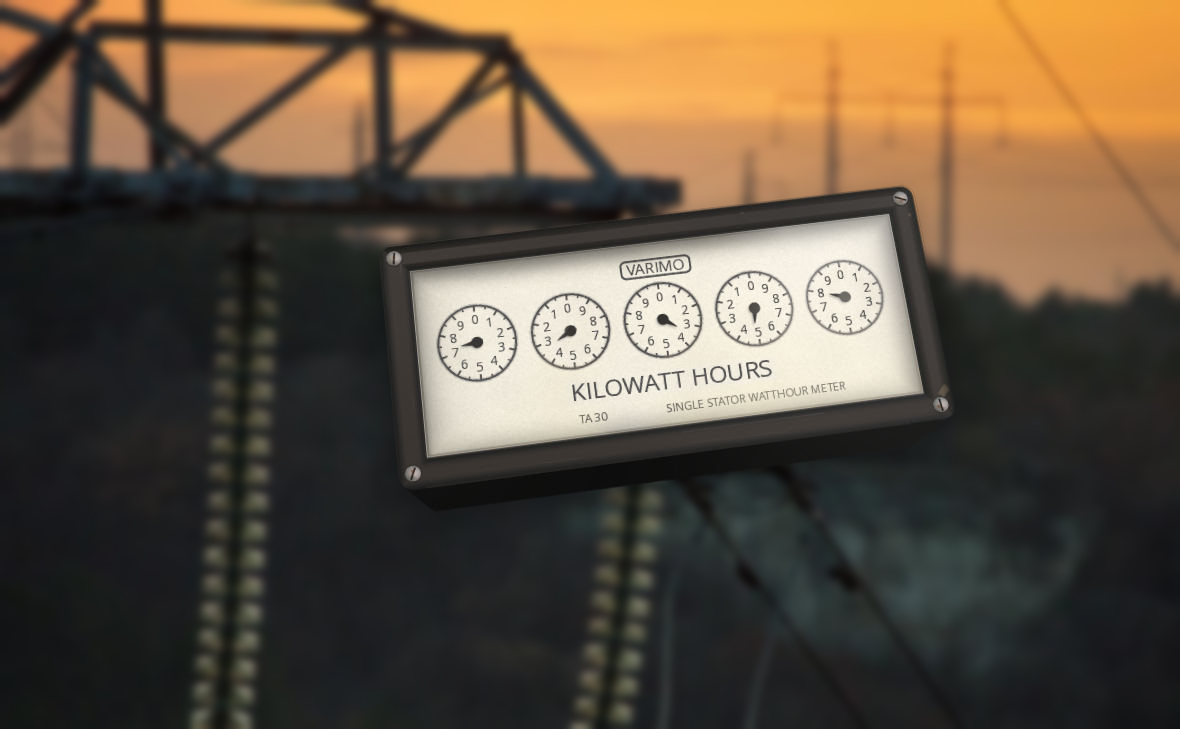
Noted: {"value": 73348, "unit": "kWh"}
